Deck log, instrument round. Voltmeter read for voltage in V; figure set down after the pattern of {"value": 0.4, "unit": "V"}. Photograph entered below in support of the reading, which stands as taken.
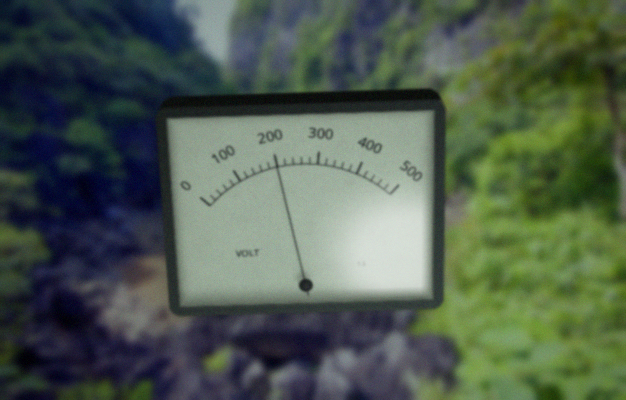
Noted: {"value": 200, "unit": "V"}
